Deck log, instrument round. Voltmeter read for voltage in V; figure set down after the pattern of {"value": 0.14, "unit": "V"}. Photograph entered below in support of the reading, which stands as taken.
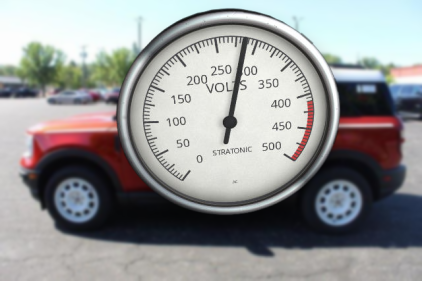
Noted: {"value": 285, "unit": "V"}
